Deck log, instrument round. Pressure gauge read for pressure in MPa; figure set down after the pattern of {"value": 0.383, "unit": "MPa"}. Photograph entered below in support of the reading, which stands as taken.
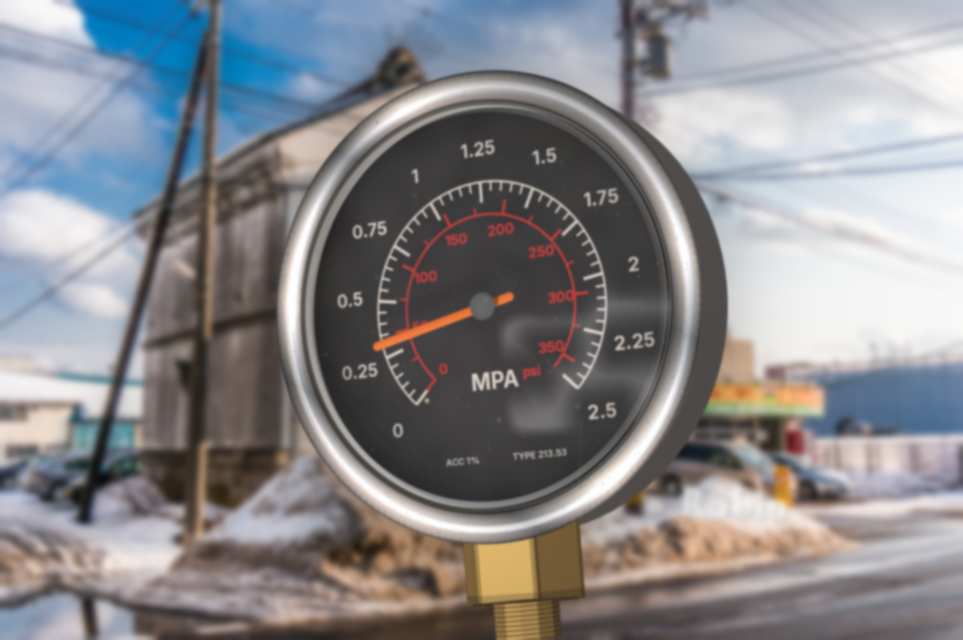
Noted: {"value": 0.3, "unit": "MPa"}
